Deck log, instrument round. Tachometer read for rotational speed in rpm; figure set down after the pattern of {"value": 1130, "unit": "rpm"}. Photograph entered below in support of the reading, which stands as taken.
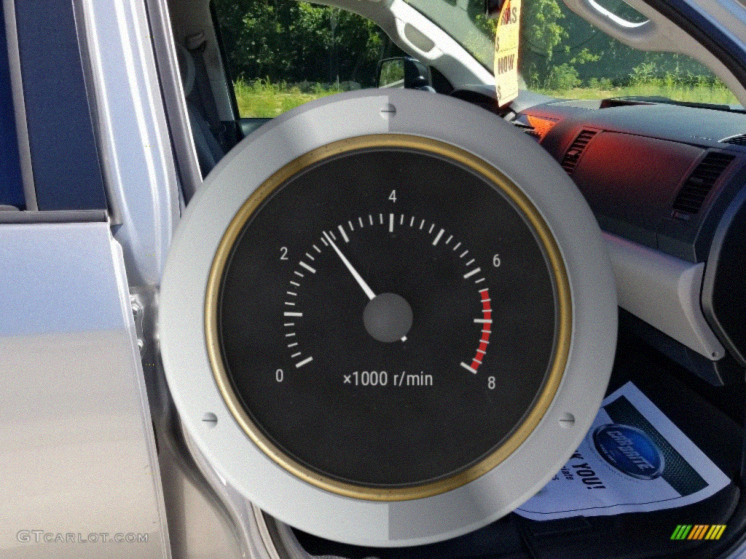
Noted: {"value": 2700, "unit": "rpm"}
